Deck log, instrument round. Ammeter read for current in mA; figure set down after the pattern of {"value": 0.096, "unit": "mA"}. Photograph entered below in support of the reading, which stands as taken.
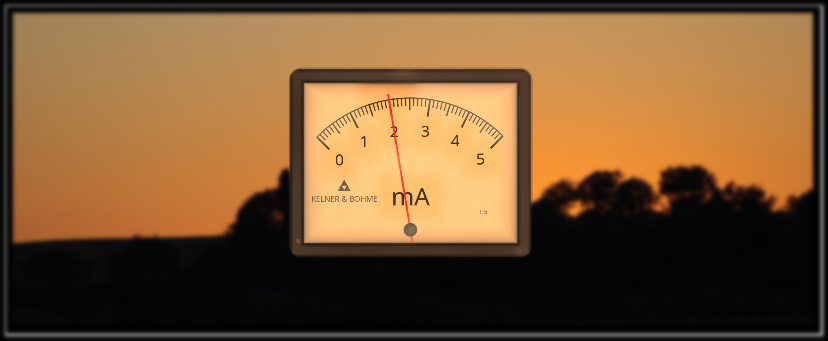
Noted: {"value": 2, "unit": "mA"}
